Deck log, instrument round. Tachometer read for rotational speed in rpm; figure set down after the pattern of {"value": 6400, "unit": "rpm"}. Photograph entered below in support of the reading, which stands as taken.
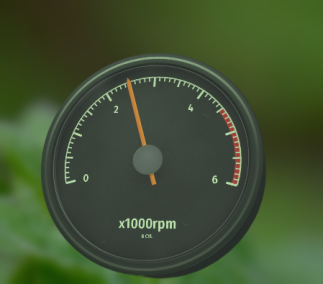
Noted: {"value": 2500, "unit": "rpm"}
